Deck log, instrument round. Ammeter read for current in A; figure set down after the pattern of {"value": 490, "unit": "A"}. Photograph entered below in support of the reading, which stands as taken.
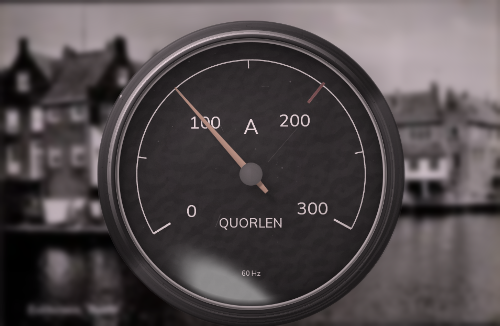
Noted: {"value": 100, "unit": "A"}
